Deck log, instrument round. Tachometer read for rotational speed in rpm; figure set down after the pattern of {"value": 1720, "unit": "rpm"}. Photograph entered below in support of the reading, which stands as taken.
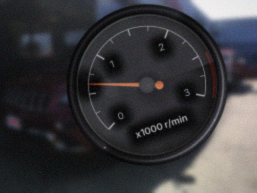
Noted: {"value": 625, "unit": "rpm"}
